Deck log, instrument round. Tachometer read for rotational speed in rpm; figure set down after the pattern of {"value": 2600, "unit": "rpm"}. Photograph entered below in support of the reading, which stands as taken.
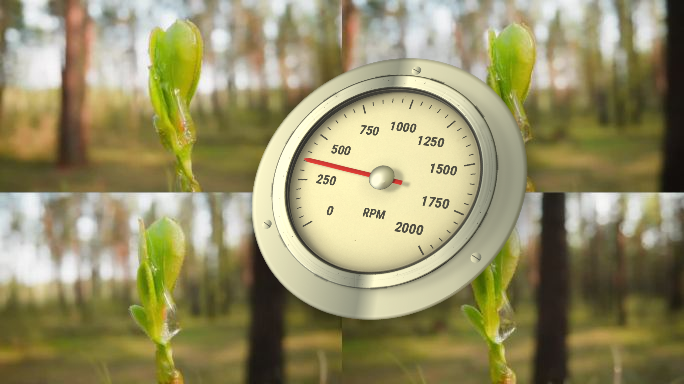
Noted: {"value": 350, "unit": "rpm"}
